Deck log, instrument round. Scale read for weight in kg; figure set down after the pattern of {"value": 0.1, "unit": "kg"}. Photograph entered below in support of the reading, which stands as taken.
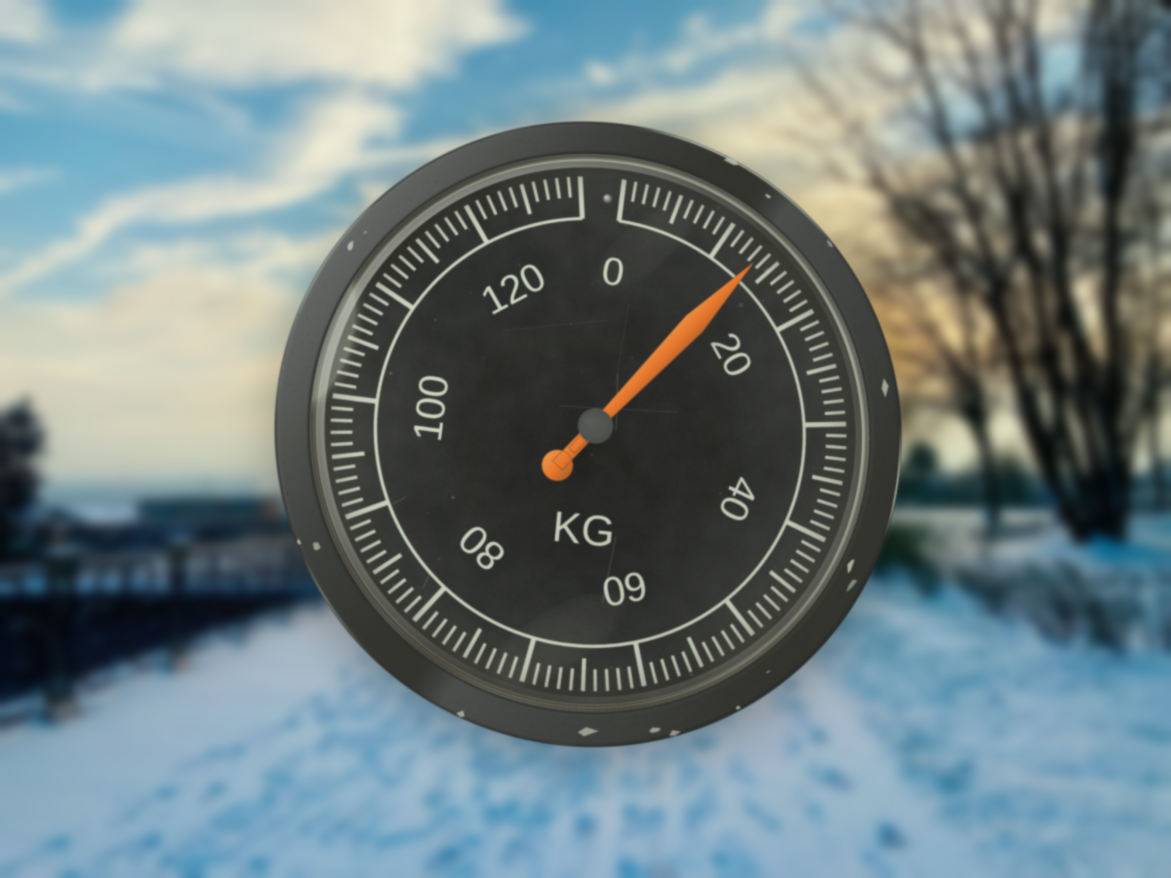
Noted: {"value": 13.5, "unit": "kg"}
